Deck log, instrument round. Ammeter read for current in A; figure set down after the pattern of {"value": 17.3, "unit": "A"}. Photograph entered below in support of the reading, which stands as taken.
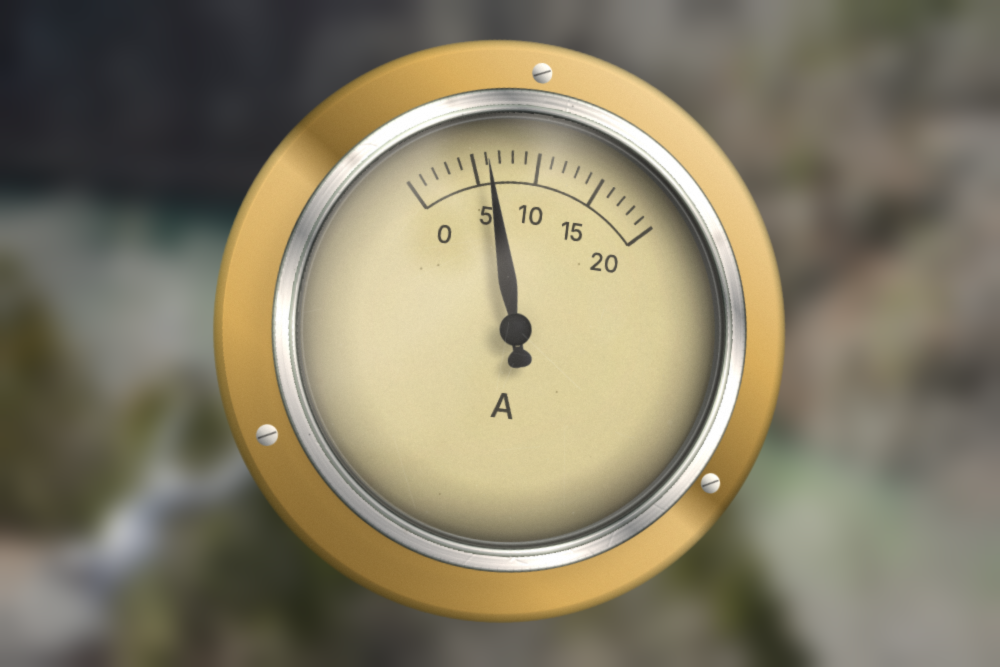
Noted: {"value": 6, "unit": "A"}
